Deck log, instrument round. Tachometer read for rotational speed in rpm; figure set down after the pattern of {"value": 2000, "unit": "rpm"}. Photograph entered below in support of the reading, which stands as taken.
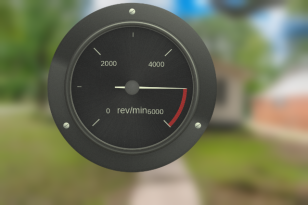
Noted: {"value": 5000, "unit": "rpm"}
